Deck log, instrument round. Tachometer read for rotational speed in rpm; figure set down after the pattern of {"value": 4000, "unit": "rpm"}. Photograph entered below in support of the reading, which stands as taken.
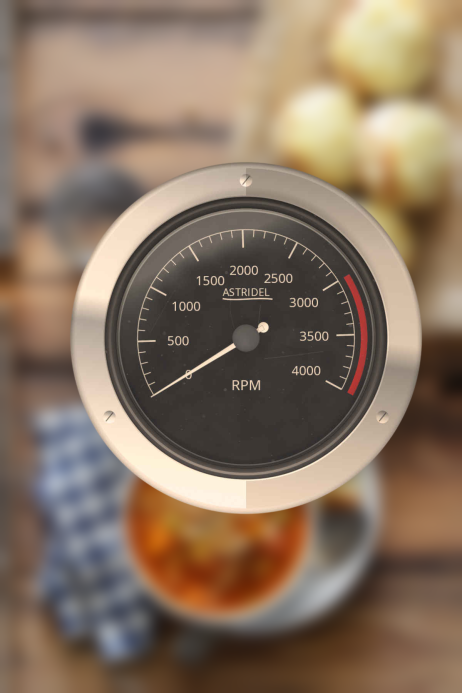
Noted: {"value": 0, "unit": "rpm"}
